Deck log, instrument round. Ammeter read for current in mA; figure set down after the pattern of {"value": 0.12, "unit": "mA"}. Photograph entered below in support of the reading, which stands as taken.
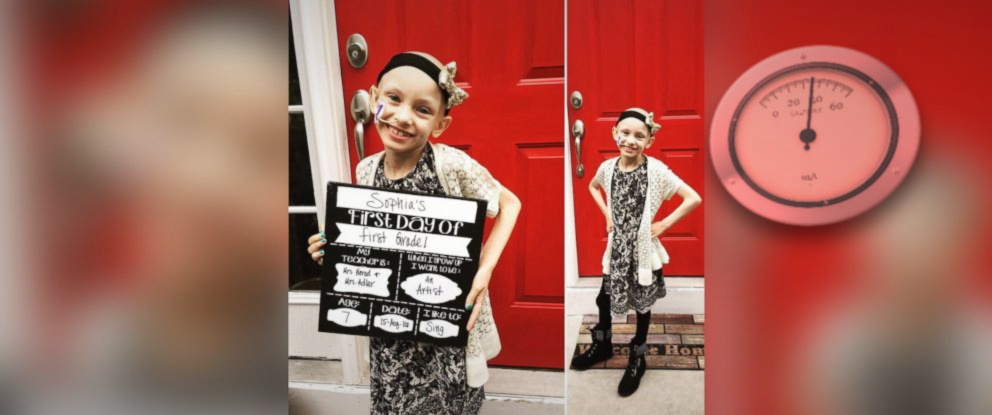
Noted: {"value": 35, "unit": "mA"}
